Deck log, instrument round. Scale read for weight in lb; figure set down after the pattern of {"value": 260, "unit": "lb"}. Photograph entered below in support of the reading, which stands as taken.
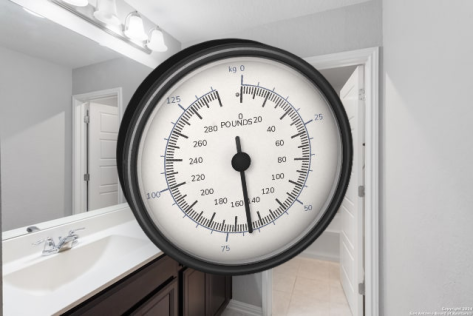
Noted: {"value": 150, "unit": "lb"}
